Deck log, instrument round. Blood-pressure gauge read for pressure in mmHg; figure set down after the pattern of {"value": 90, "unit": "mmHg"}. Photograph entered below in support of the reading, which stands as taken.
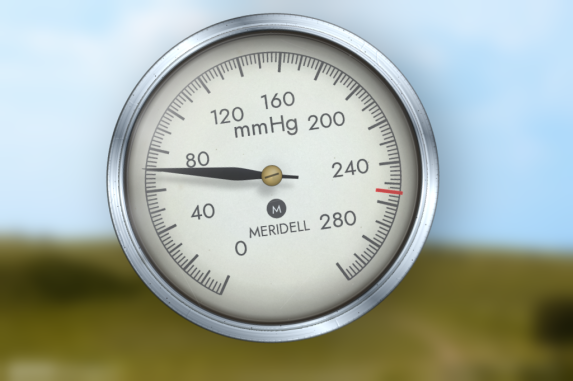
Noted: {"value": 70, "unit": "mmHg"}
